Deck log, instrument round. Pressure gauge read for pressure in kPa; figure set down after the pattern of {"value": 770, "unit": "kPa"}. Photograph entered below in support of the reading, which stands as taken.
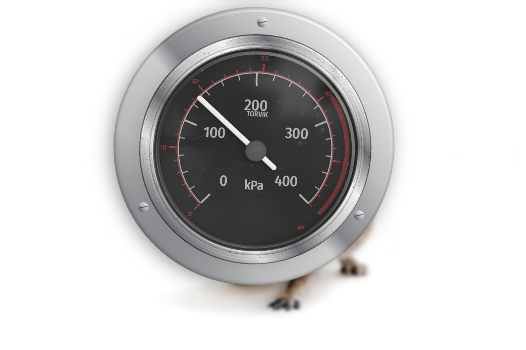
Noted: {"value": 130, "unit": "kPa"}
